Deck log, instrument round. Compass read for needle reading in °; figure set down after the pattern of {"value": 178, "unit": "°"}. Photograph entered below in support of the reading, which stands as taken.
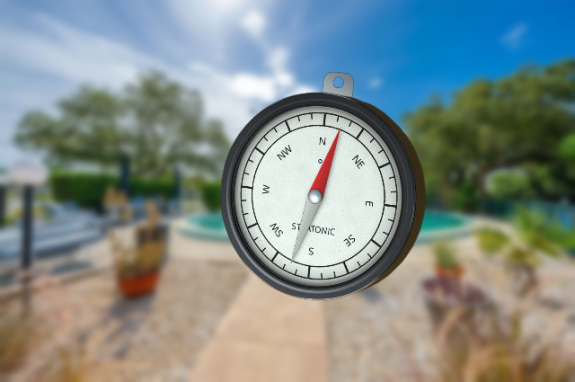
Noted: {"value": 15, "unit": "°"}
